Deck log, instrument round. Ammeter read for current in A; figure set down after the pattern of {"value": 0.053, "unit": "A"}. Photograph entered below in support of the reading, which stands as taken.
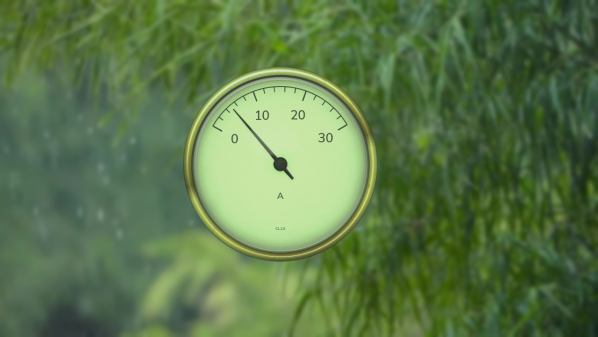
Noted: {"value": 5, "unit": "A"}
